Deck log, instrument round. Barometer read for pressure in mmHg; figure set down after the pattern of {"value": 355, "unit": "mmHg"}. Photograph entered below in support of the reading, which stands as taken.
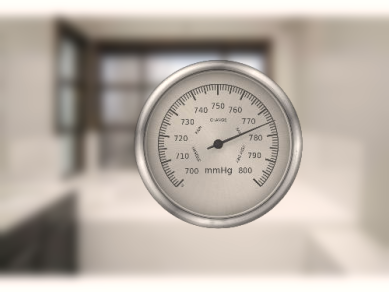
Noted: {"value": 775, "unit": "mmHg"}
